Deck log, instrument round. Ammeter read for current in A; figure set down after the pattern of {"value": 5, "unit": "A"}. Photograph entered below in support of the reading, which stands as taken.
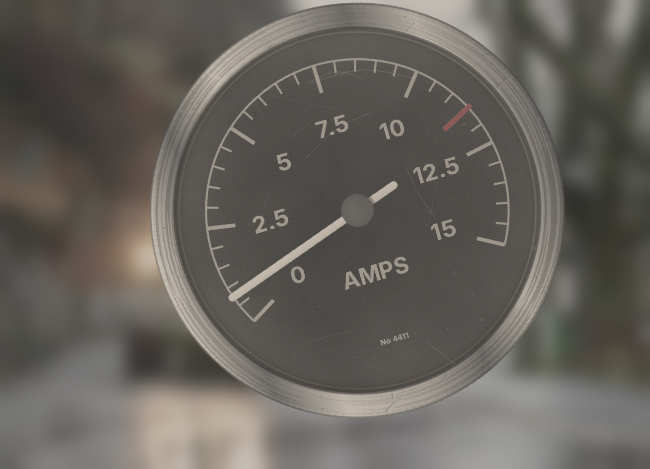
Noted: {"value": 0.75, "unit": "A"}
